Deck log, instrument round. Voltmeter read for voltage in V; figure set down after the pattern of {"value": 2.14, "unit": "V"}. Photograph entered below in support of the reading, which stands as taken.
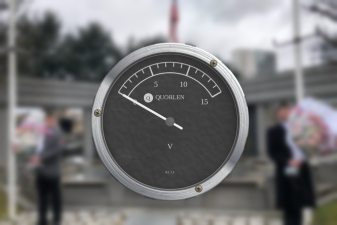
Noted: {"value": 0, "unit": "V"}
